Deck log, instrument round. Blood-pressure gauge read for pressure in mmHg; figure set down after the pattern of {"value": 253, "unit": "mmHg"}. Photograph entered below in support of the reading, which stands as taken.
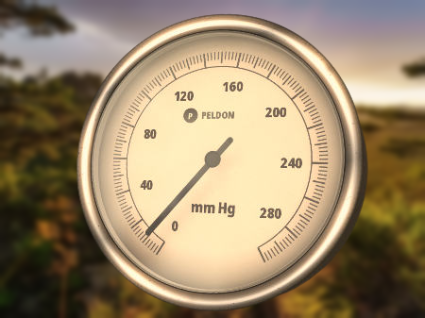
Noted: {"value": 10, "unit": "mmHg"}
